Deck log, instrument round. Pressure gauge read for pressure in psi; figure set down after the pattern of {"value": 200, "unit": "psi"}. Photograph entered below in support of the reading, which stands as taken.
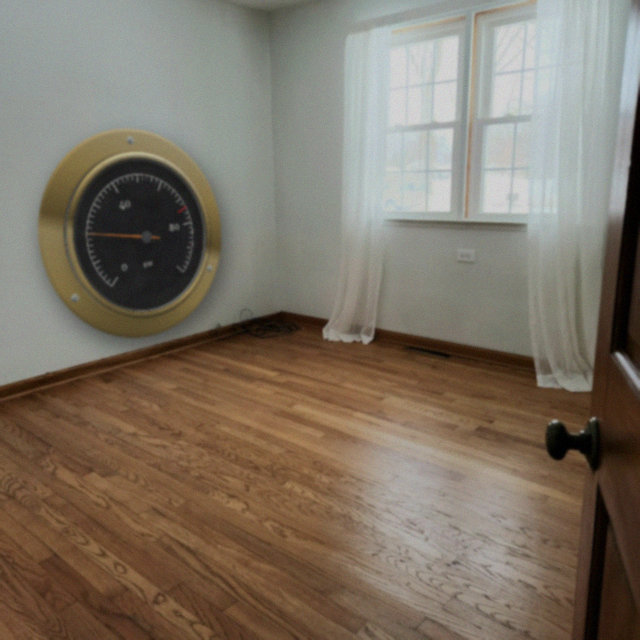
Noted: {"value": 20, "unit": "psi"}
